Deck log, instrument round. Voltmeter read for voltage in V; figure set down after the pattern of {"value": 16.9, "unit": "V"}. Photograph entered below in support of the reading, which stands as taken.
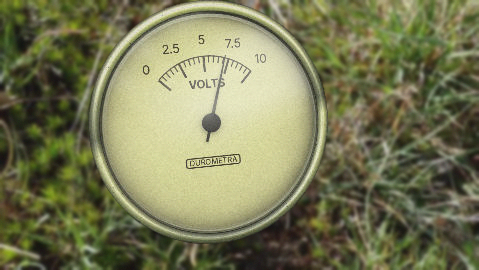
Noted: {"value": 7, "unit": "V"}
